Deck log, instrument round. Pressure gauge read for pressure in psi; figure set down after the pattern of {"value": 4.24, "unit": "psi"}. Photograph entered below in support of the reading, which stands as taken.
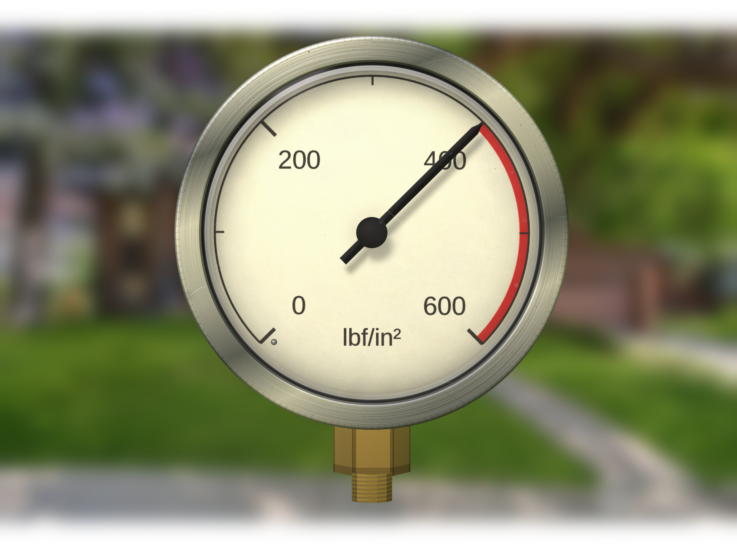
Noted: {"value": 400, "unit": "psi"}
